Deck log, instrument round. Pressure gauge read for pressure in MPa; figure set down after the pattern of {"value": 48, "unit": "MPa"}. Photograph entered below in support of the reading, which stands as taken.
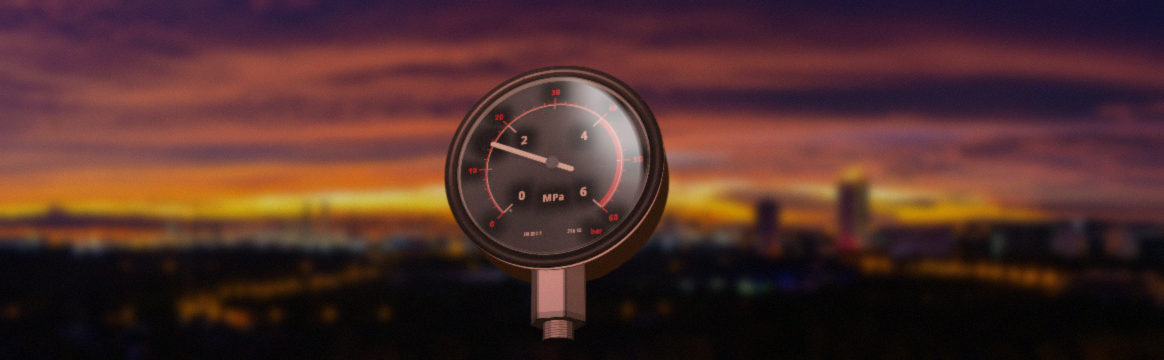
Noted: {"value": 1.5, "unit": "MPa"}
